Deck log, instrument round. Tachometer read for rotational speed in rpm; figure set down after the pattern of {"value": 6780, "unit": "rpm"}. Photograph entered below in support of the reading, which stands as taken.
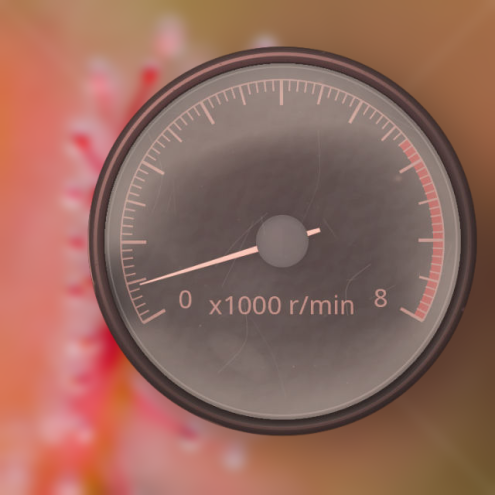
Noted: {"value": 450, "unit": "rpm"}
